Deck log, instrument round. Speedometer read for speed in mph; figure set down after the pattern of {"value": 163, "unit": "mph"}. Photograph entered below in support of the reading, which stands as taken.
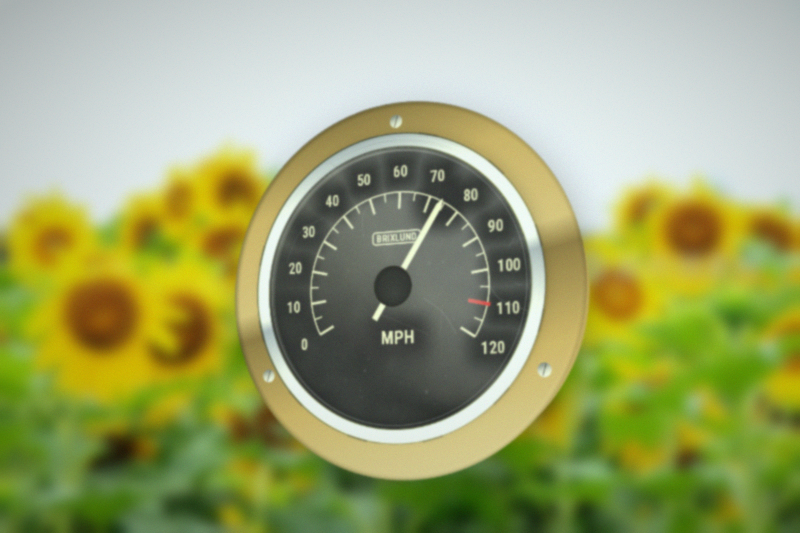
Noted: {"value": 75, "unit": "mph"}
